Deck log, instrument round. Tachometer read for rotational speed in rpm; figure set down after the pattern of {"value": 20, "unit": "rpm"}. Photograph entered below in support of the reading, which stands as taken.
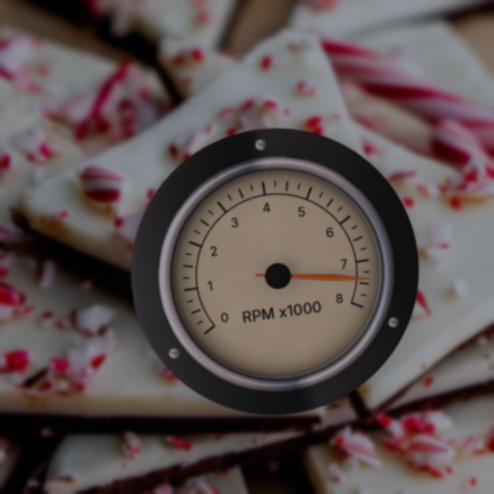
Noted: {"value": 7375, "unit": "rpm"}
